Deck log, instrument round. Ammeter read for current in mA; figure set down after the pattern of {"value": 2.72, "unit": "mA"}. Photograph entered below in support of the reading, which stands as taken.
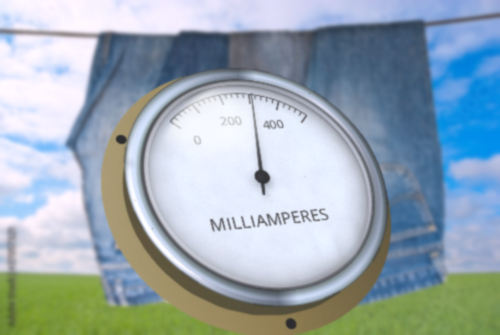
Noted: {"value": 300, "unit": "mA"}
